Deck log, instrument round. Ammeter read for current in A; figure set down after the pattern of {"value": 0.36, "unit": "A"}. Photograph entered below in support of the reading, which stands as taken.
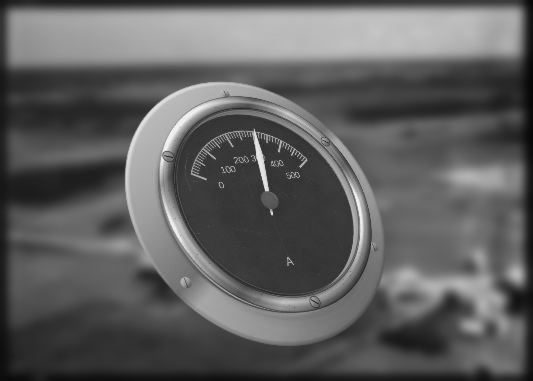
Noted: {"value": 300, "unit": "A"}
